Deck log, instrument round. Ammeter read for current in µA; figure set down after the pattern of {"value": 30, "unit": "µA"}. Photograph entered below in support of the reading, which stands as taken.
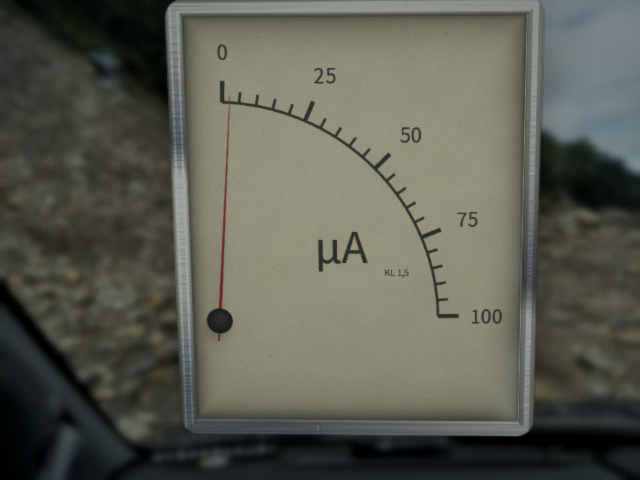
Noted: {"value": 2.5, "unit": "µA"}
